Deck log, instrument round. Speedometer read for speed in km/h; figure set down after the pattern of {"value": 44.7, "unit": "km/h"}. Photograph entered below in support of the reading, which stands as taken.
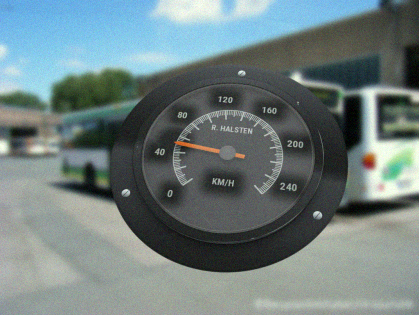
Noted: {"value": 50, "unit": "km/h"}
